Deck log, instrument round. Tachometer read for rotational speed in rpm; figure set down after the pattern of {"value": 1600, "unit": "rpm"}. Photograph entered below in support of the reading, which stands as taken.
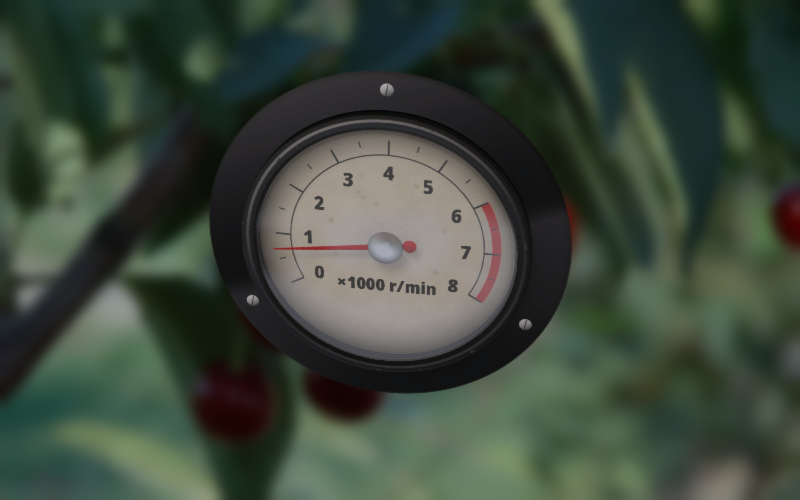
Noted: {"value": 750, "unit": "rpm"}
